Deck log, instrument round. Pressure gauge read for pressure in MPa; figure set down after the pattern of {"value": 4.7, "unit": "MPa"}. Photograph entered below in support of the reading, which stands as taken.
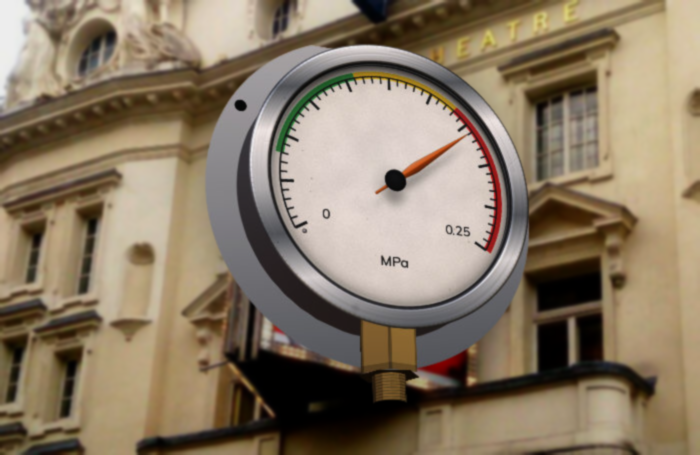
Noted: {"value": 0.18, "unit": "MPa"}
